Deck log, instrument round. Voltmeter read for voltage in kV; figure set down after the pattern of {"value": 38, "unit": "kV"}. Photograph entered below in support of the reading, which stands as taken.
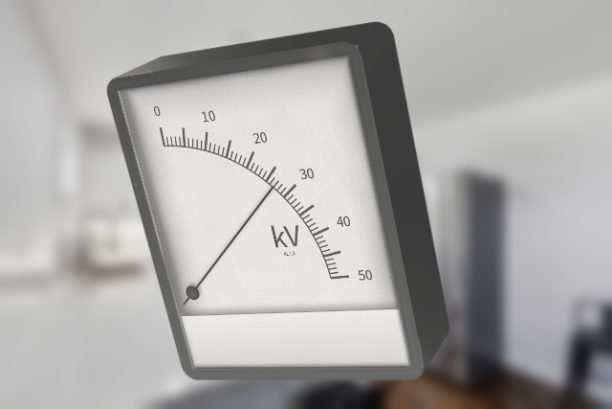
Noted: {"value": 27, "unit": "kV"}
